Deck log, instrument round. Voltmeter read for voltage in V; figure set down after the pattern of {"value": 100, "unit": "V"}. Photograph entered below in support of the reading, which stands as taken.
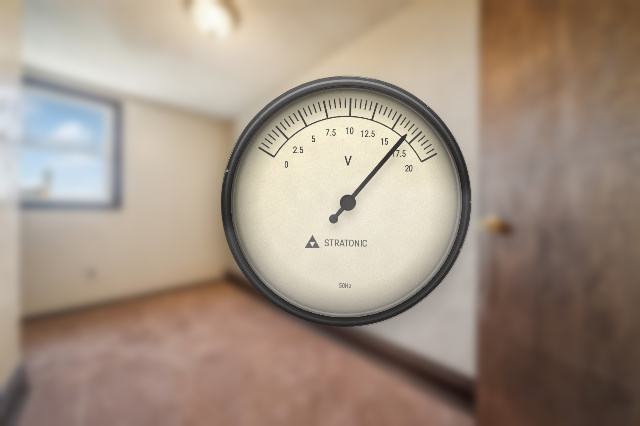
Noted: {"value": 16.5, "unit": "V"}
